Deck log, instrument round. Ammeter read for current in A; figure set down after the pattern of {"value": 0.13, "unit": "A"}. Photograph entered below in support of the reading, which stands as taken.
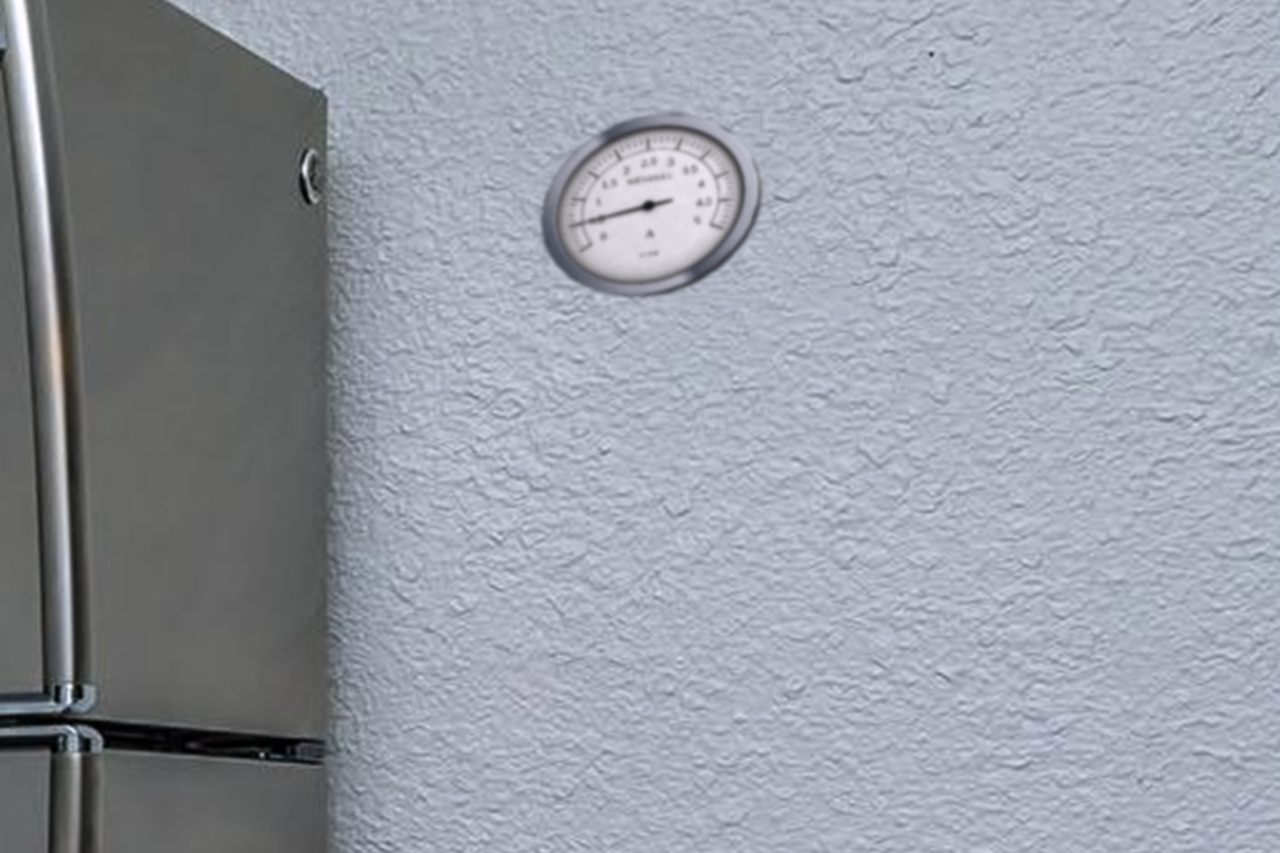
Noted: {"value": 0.5, "unit": "A"}
